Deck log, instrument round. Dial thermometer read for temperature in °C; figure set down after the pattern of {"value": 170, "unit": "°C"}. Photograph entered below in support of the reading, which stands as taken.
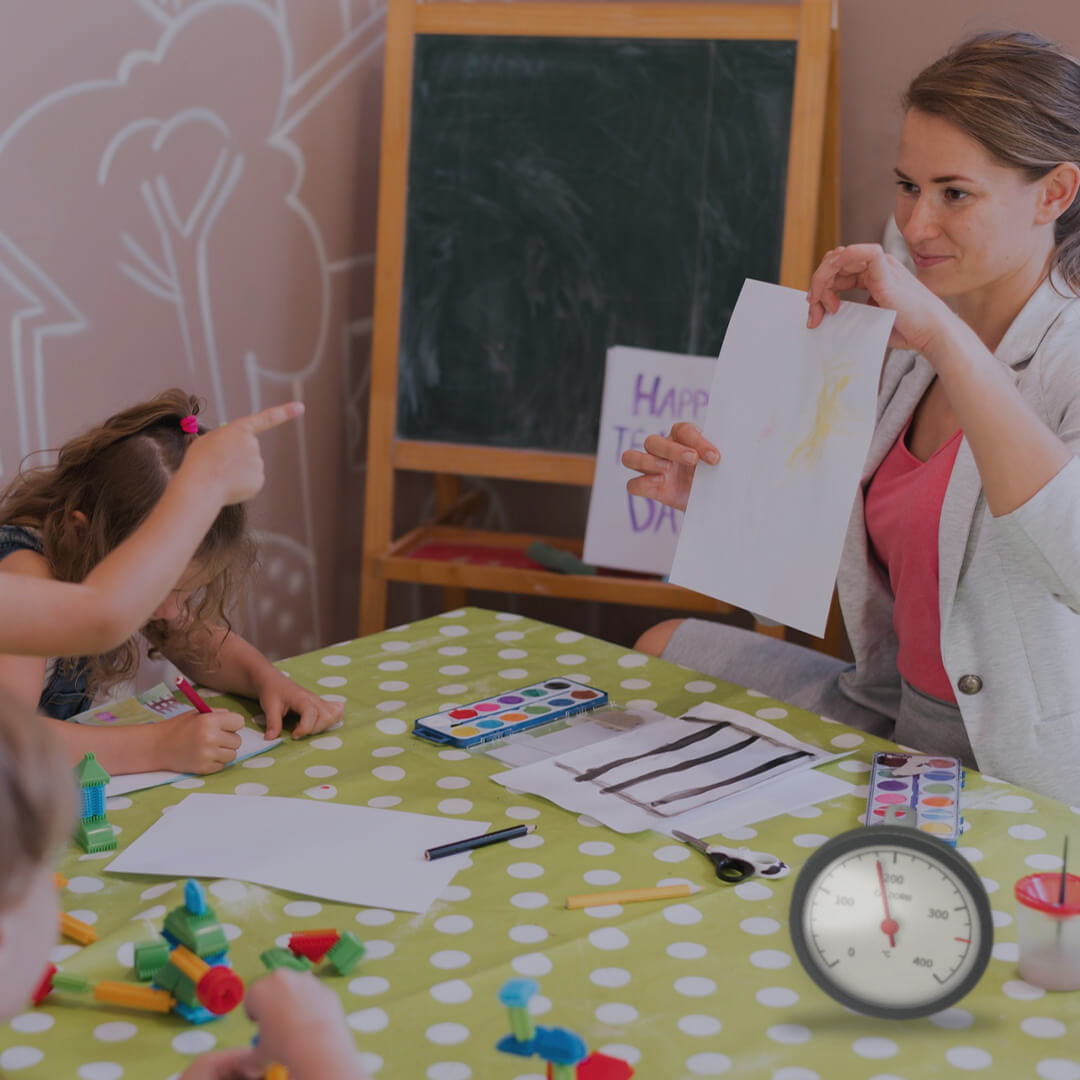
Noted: {"value": 180, "unit": "°C"}
